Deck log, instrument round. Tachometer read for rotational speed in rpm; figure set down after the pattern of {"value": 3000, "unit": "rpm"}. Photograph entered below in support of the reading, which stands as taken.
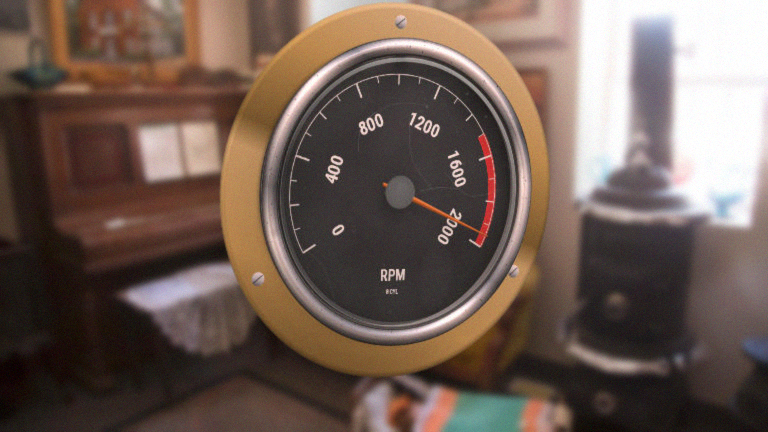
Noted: {"value": 1950, "unit": "rpm"}
